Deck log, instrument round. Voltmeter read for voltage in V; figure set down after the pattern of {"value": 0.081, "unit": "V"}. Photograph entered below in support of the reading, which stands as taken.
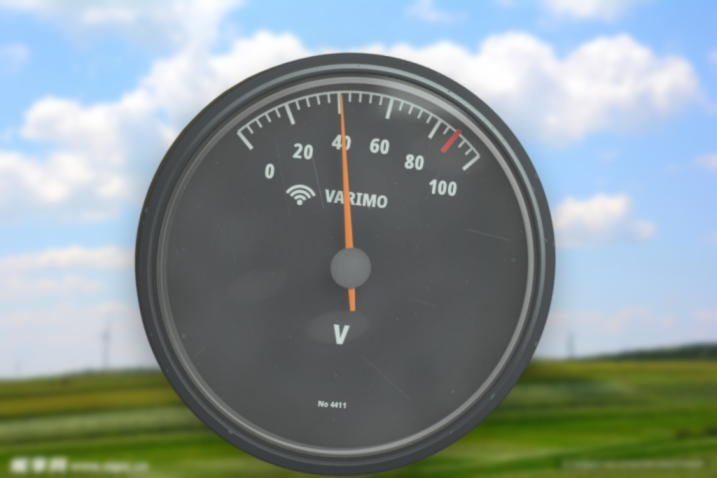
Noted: {"value": 40, "unit": "V"}
